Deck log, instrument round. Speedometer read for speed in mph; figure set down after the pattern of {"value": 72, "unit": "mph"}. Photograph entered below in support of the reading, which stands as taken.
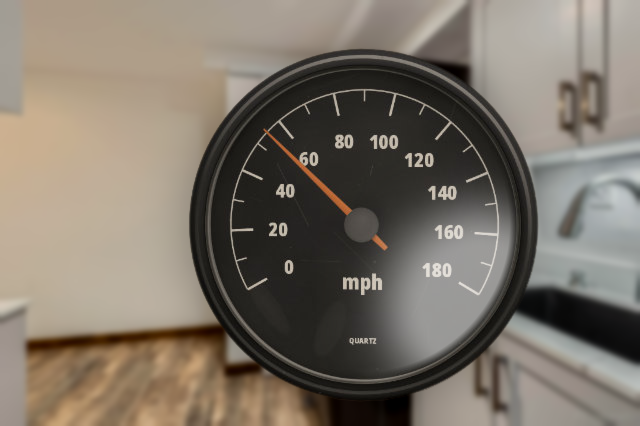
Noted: {"value": 55, "unit": "mph"}
